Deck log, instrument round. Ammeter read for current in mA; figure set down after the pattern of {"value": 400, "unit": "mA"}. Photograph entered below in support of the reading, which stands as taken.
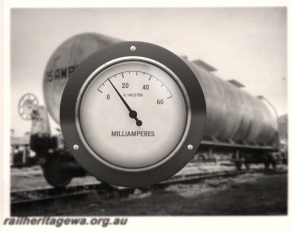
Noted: {"value": 10, "unit": "mA"}
